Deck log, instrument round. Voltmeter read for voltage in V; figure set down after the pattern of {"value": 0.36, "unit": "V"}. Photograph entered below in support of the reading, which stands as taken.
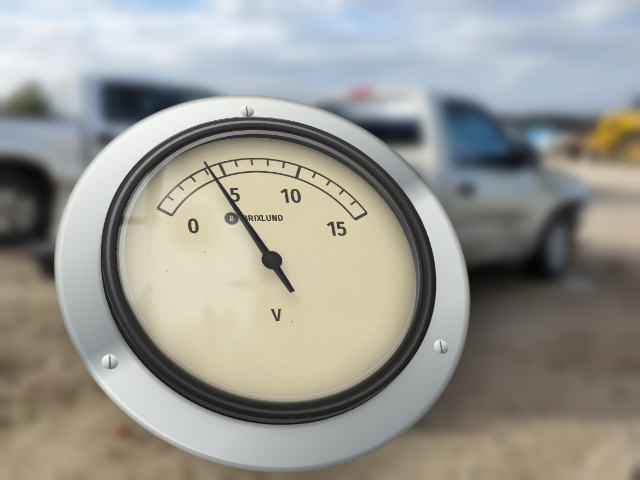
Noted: {"value": 4, "unit": "V"}
